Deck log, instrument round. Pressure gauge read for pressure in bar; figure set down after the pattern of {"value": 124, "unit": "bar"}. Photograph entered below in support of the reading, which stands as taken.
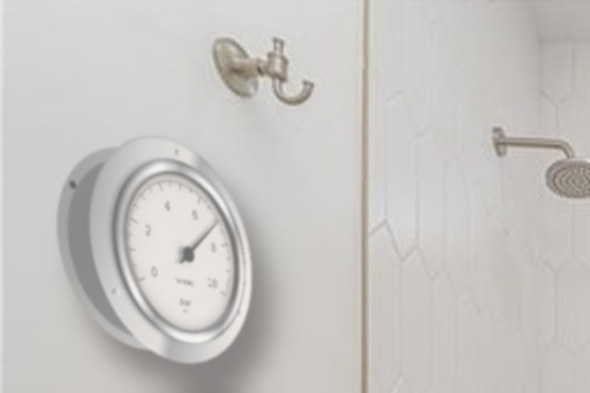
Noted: {"value": 7, "unit": "bar"}
